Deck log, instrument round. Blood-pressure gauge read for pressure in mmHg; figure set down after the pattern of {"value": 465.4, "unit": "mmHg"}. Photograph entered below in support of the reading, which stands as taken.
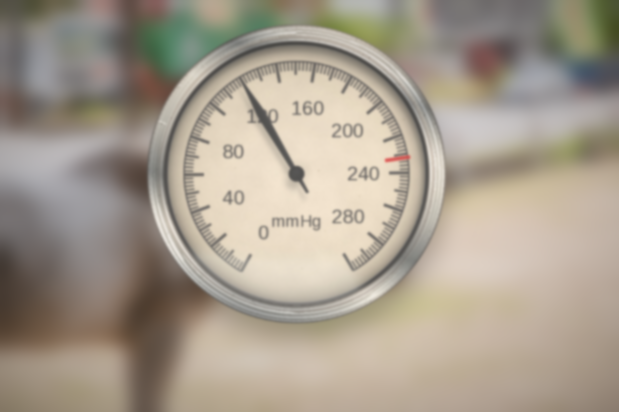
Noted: {"value": 120, "unit": "mmHg"}
